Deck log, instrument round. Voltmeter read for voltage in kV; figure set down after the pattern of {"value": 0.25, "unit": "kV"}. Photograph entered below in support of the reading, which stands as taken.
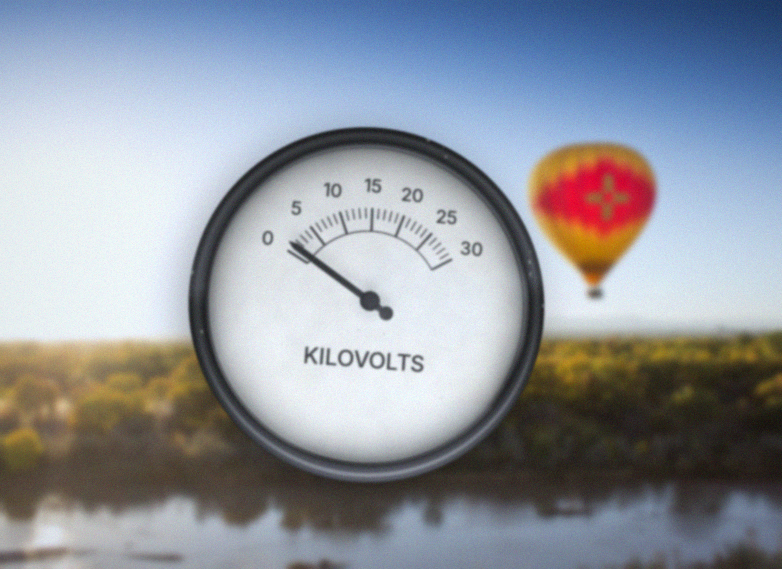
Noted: {"value": 1, "unit": "kV"}
